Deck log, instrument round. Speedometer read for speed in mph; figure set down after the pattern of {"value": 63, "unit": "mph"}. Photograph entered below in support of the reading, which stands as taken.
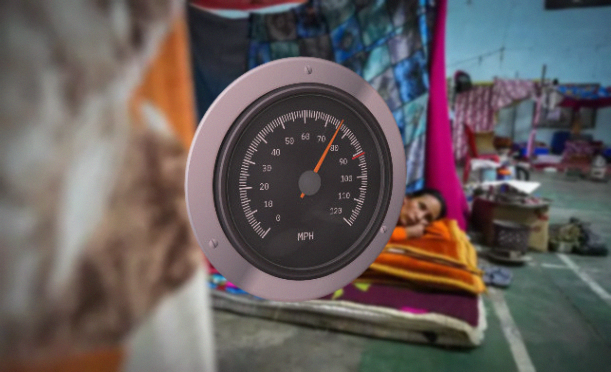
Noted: {"value": 75, "unit": "mph"}
